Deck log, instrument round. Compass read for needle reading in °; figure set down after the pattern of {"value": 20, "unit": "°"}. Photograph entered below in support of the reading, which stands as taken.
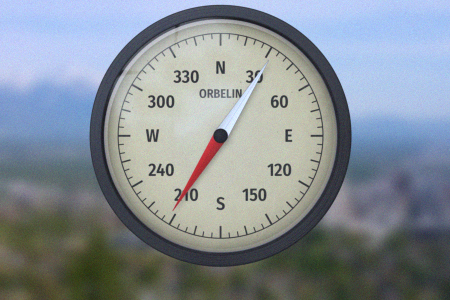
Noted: {"value": 212.5, "unit": "°"}
